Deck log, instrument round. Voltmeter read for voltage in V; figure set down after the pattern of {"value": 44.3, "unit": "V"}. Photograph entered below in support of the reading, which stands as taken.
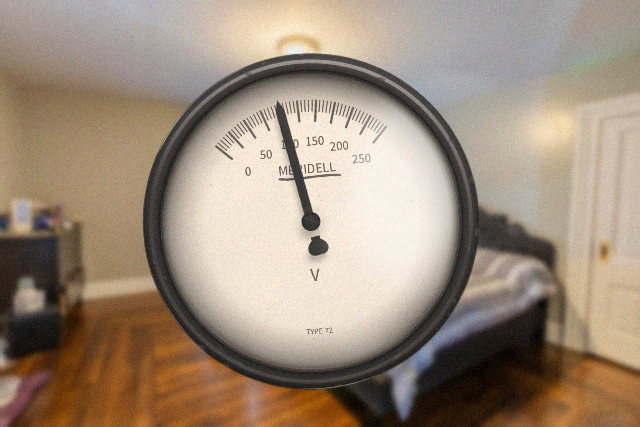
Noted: {"value": 100, "unit": "V"}
